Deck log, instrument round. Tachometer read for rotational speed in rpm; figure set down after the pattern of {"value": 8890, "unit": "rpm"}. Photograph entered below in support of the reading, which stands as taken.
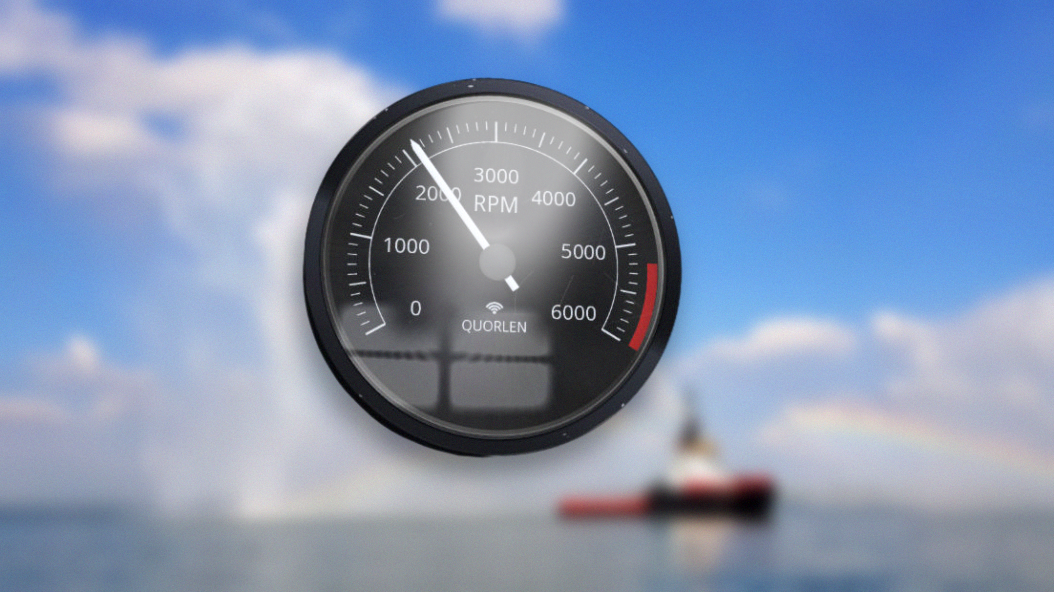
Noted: {"value": 2100, "unit": "rpm"}
